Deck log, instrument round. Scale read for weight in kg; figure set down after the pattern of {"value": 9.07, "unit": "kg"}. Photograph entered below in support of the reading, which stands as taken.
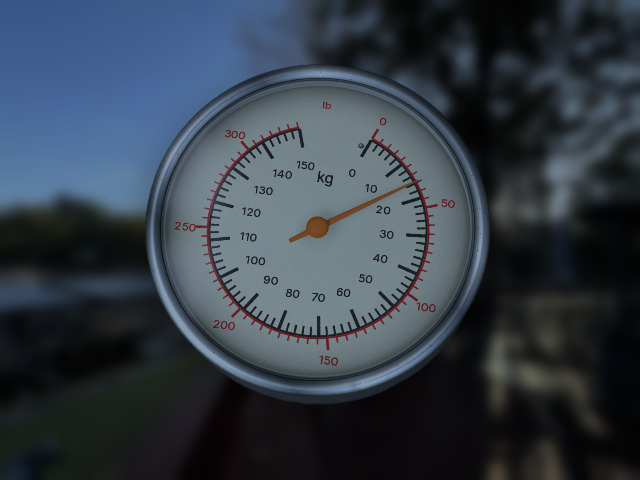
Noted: {"value": 16, "unit": "kg"}
